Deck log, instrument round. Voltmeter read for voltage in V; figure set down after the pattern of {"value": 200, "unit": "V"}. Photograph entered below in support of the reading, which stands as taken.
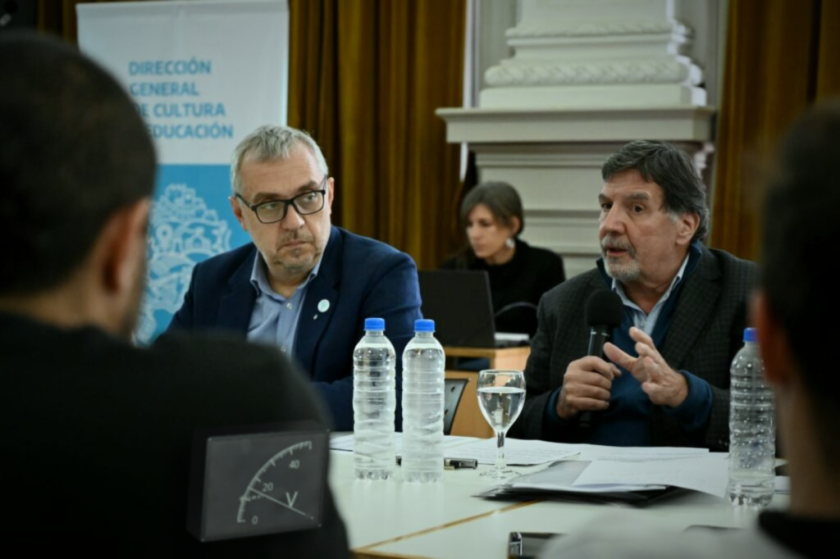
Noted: {"value": 15, "unit": "V"}
